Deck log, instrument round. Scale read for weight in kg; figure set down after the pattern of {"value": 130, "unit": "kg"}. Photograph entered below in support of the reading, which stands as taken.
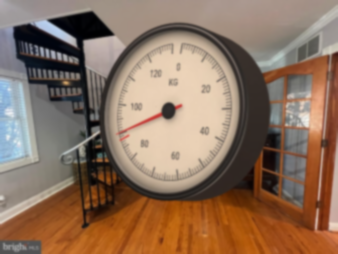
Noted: {"value": 90, "unit": "kg"}
